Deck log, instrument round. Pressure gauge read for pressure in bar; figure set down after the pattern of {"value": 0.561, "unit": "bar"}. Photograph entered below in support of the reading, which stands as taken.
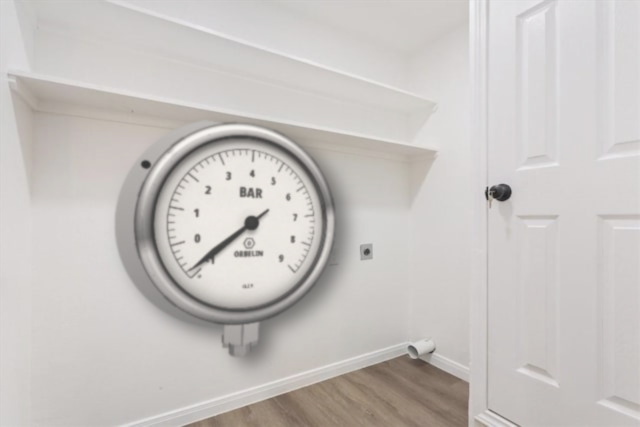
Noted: {"value": -0.8, "unit": "bar"}
